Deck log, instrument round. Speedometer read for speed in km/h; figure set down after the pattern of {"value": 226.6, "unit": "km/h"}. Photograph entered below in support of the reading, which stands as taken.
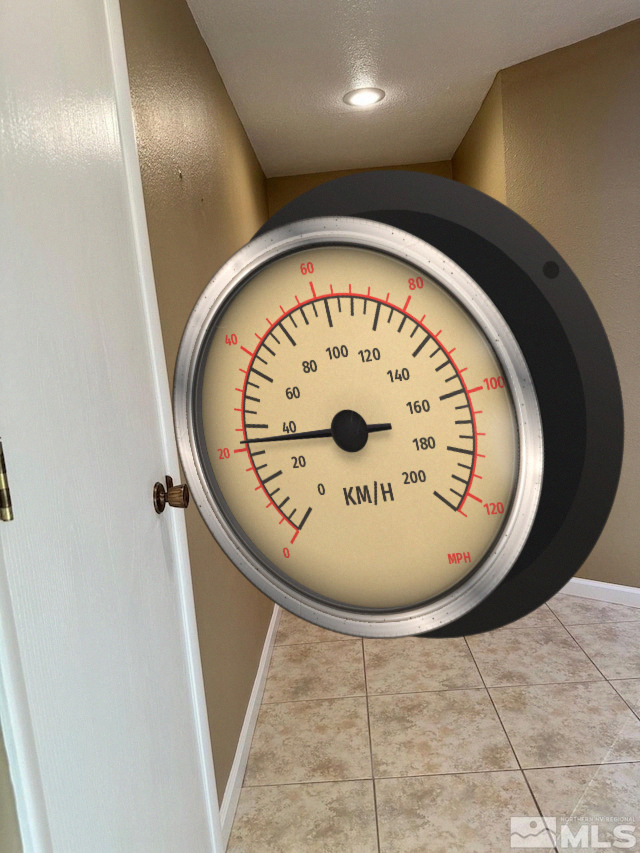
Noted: {"value": 35, "unit": "km/h"}
